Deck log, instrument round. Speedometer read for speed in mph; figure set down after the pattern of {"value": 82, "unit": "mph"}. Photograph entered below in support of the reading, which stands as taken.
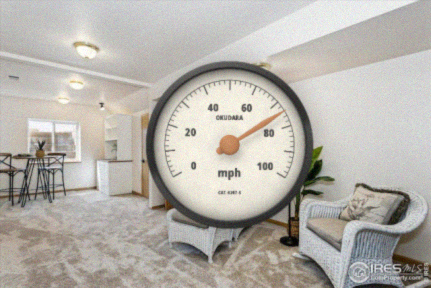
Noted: {"value": 74, "unit": "mph"}
